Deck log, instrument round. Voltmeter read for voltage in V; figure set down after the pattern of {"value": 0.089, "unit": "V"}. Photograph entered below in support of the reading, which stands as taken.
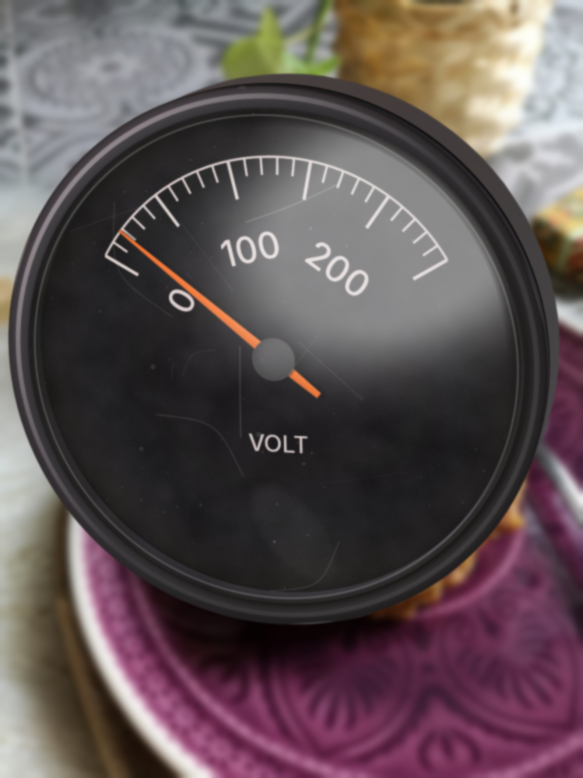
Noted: {"value": 20, "unit": "V"}
